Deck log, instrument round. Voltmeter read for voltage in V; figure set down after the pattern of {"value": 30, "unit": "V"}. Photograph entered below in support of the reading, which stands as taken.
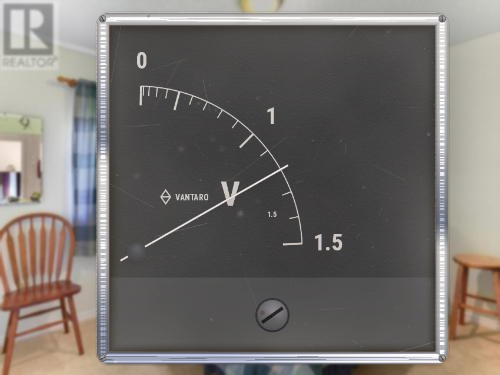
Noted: {"value": 1.2, "unit": "V"}
